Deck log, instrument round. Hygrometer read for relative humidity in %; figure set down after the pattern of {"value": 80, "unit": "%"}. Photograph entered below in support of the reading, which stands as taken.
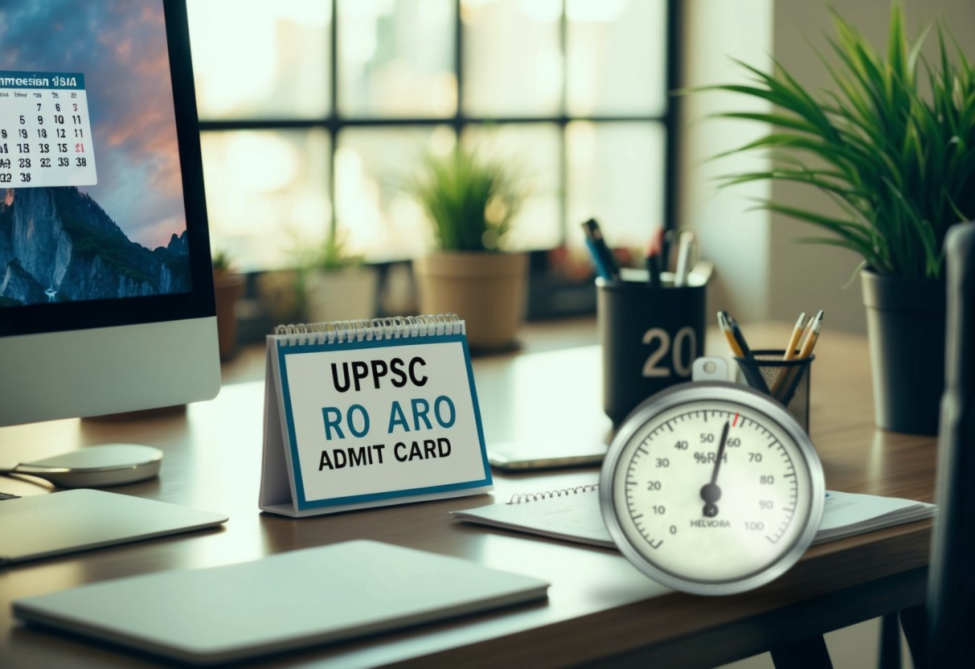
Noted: {"value": 56, "unit": "%"}
